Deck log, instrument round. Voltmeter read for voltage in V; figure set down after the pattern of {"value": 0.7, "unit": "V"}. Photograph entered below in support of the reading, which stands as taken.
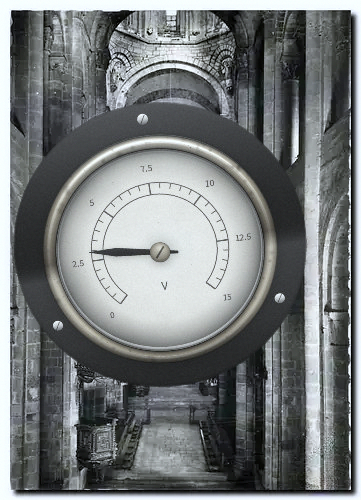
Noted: {"value": 3, "unit": "V"}
